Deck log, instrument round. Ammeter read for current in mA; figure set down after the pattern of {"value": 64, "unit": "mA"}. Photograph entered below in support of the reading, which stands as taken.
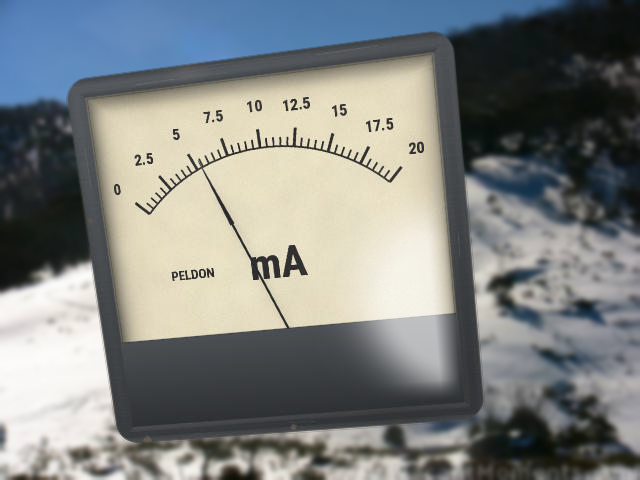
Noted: {"value": 5.5, "unit": "mA"}
